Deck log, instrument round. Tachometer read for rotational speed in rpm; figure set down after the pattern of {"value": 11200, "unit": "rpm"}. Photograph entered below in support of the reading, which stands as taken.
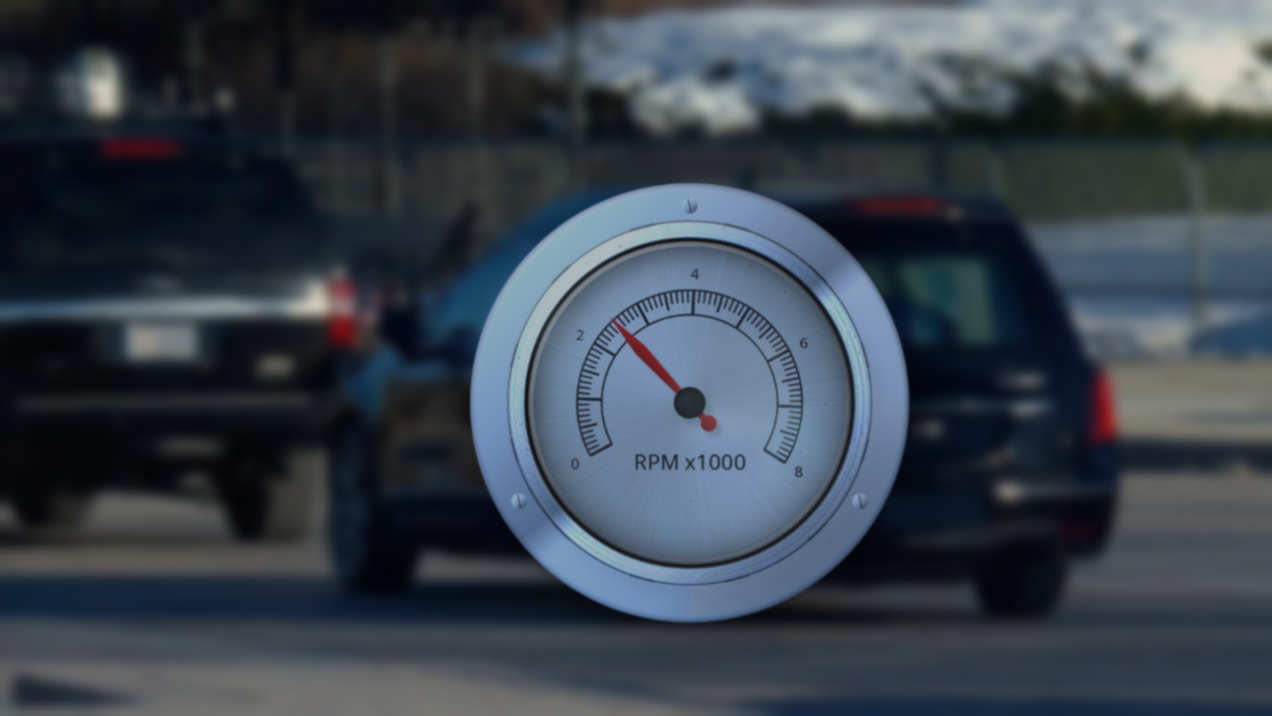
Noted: {"value": 2500, "unit": "rpm"}
